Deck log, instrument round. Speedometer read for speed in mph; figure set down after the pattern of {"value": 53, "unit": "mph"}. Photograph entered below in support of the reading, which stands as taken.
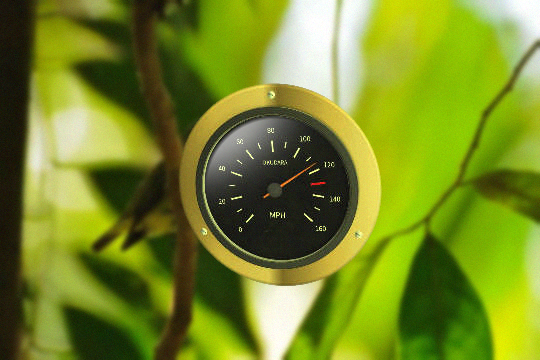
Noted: {"value": 115, "unit": "mph"}
